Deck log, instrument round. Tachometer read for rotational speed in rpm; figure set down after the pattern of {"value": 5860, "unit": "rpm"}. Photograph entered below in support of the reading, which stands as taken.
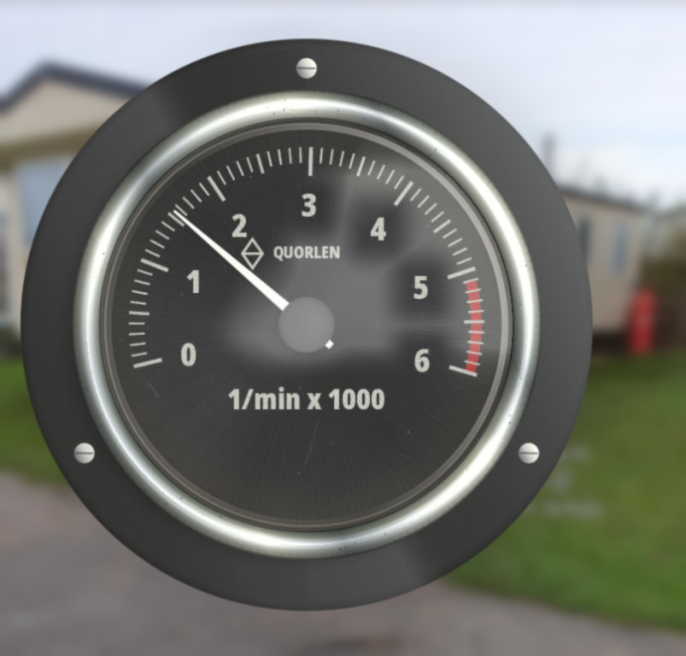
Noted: {"value": 1550, "unit": "rpm"}
